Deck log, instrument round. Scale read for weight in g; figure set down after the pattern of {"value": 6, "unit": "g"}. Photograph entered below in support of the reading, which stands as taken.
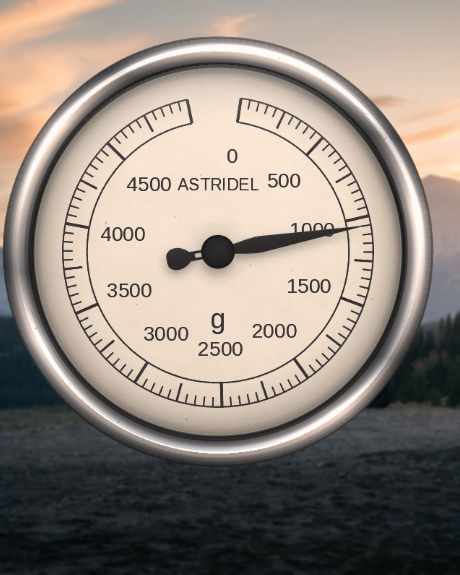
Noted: {"value": 1050, "unit": "g"}
